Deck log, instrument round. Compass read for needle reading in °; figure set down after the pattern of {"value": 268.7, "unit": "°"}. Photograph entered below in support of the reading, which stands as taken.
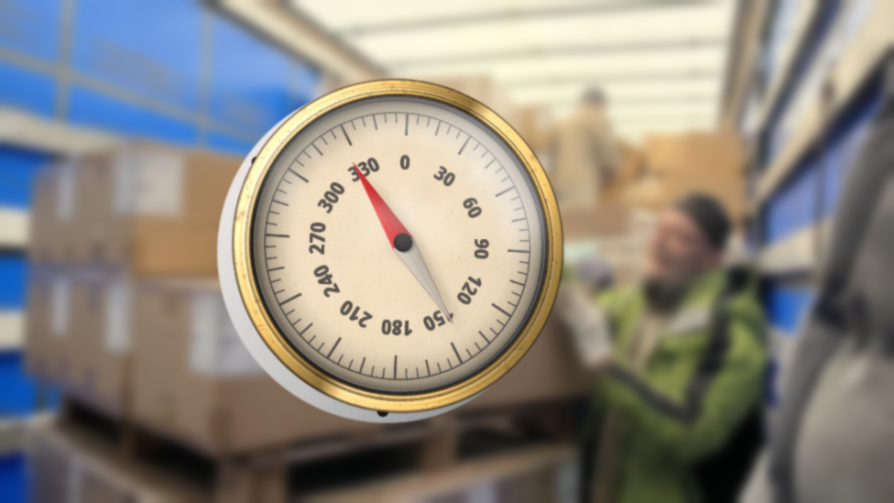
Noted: {"value": 325, "unit": "°"}
